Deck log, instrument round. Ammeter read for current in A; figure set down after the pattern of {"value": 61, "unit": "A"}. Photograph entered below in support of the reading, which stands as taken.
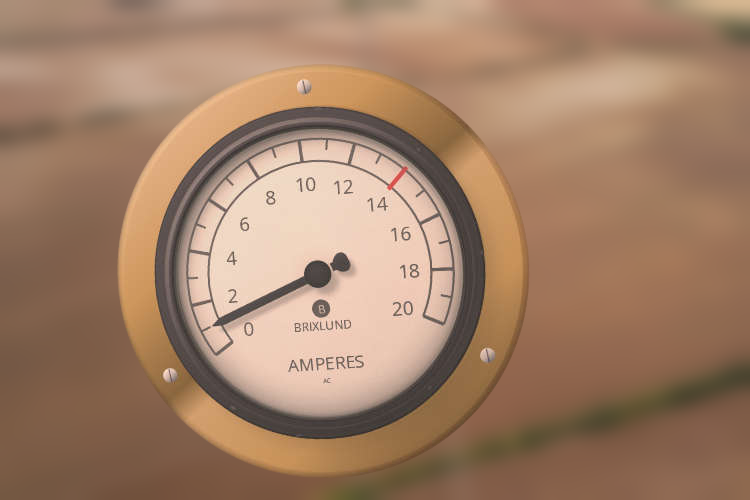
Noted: {"value": 1, "unit": "A"}
